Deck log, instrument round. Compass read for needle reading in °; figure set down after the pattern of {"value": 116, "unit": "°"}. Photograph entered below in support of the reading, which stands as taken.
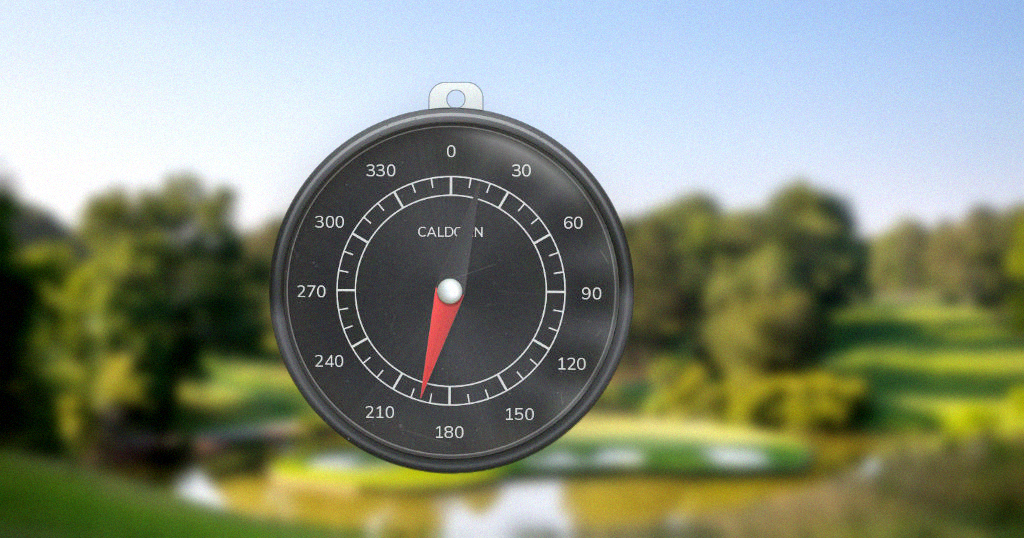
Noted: {"value": 195, "unit": "°"}
